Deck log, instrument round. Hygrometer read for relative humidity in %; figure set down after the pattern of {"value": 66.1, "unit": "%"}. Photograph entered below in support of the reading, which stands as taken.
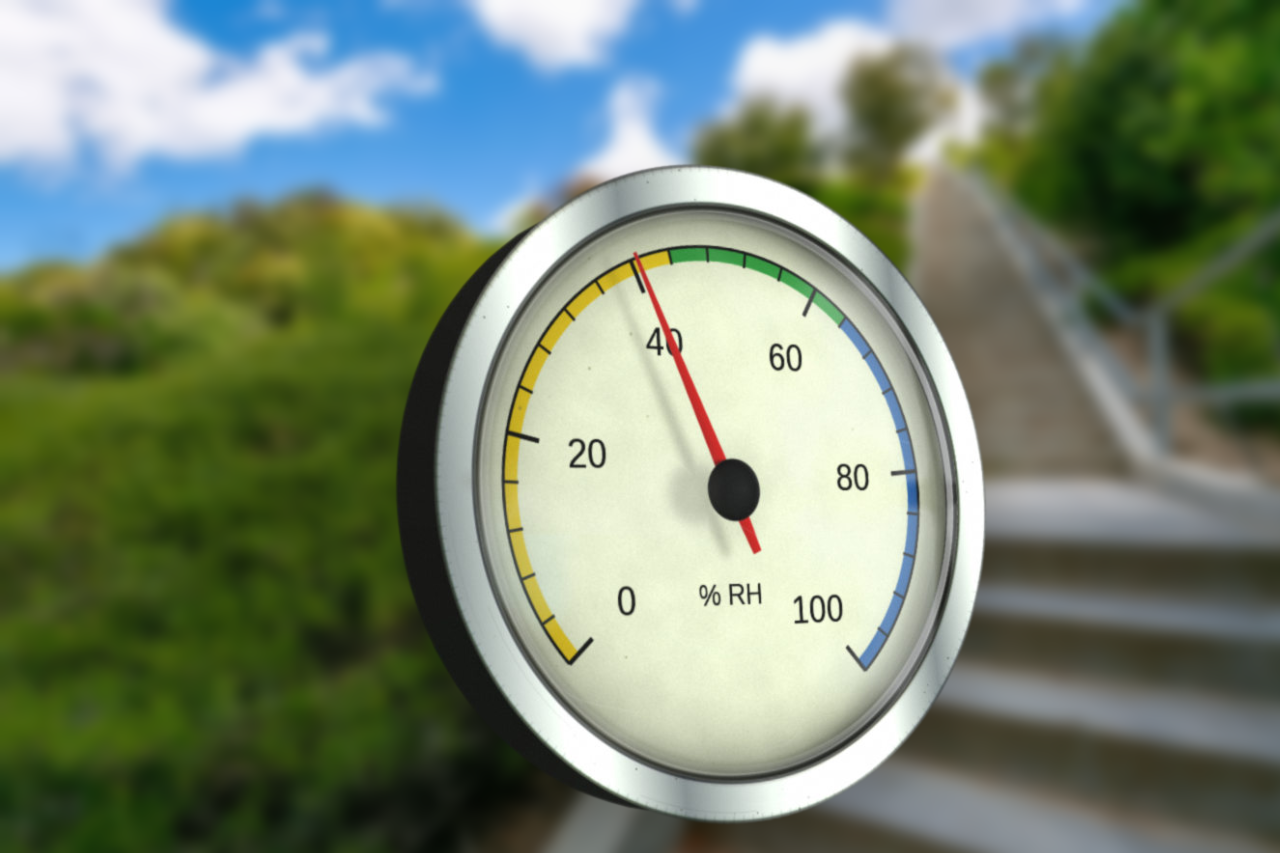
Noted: {"value": 40, "unit": "%"}
